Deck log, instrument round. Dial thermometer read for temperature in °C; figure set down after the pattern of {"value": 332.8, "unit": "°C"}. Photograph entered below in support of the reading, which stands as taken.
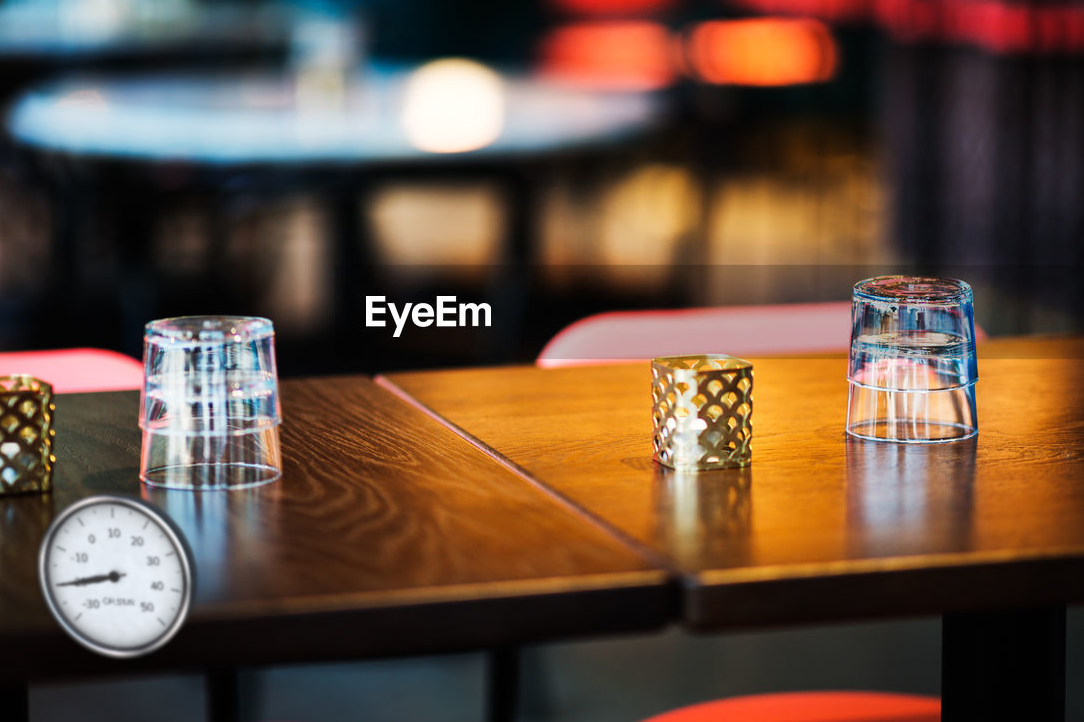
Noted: {"value": -20, "unit": "°C"}
